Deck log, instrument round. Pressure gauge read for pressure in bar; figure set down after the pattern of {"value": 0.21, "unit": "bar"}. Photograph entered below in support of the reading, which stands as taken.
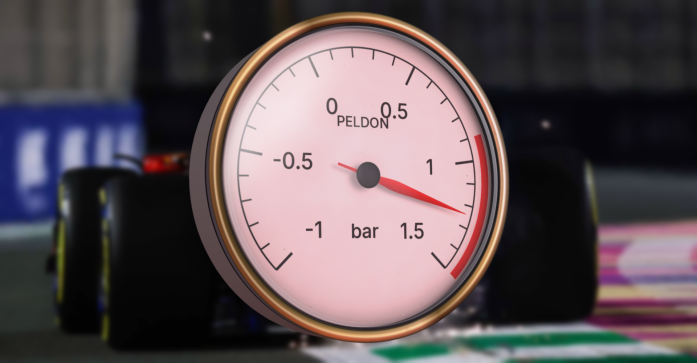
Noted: {"value": 1.25, "unit": "bar"}
